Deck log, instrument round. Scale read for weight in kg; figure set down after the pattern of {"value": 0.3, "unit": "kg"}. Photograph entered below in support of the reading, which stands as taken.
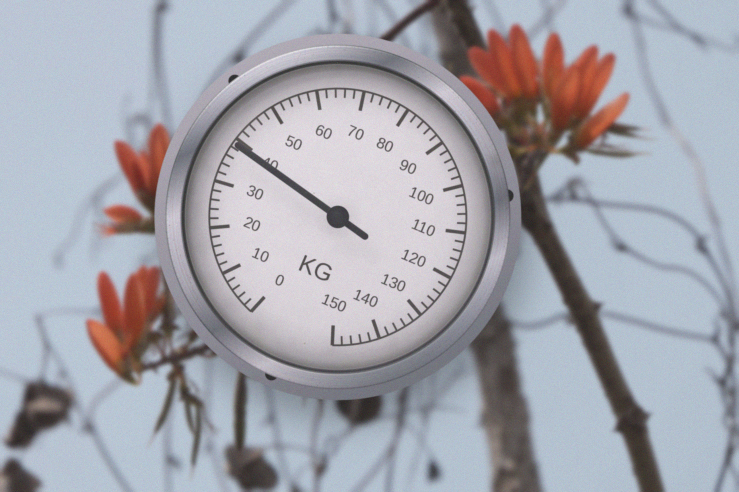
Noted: {"value": 39, "unit": "kg"}
